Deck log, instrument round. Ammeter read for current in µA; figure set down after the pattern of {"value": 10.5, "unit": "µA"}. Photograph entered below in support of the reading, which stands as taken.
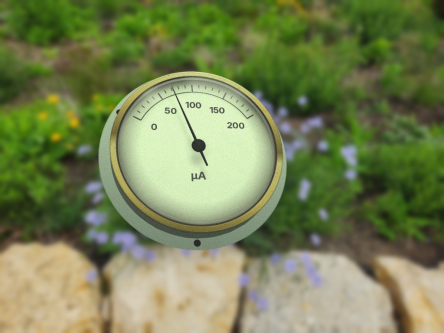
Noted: {"value": 70, "unit": "µA"}
